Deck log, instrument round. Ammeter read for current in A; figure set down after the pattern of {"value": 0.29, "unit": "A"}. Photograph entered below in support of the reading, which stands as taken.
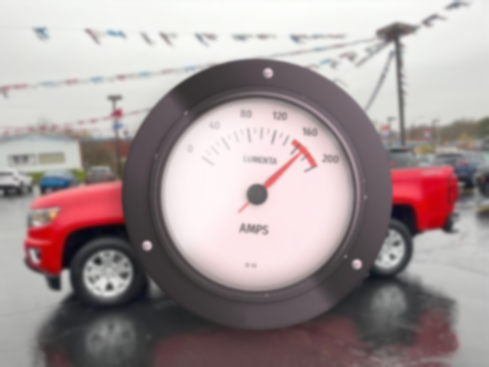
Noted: {"value": 170, "unit": "A"}
